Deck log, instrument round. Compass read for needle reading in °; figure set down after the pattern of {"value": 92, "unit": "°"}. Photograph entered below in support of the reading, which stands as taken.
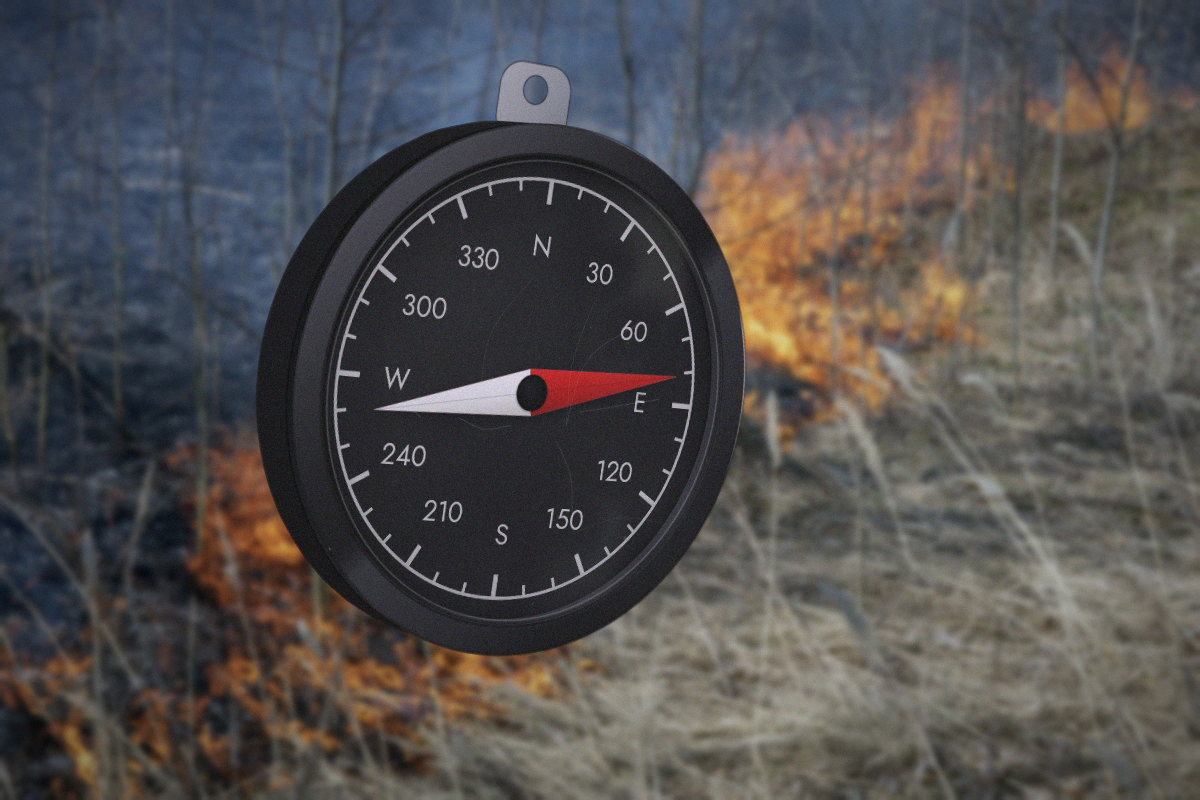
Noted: {"value": 80, "unit": "°"}
